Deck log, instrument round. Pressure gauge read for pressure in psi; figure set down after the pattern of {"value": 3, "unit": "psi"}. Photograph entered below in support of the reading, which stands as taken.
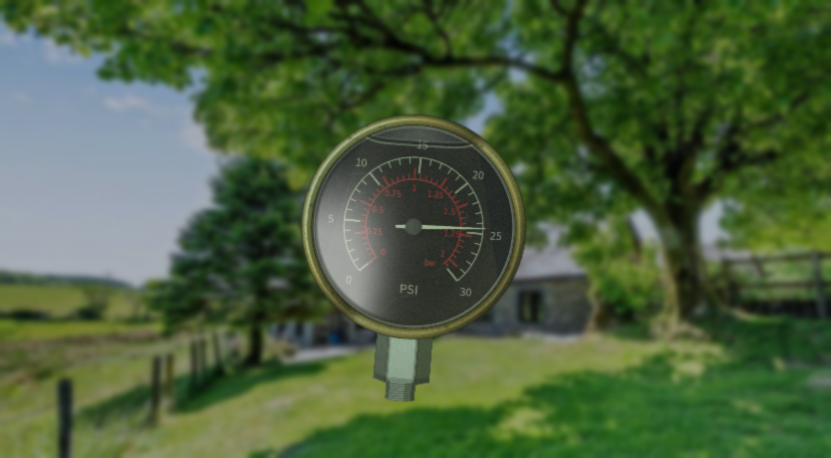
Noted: {"value": 24.5, "unit": "psi"}
